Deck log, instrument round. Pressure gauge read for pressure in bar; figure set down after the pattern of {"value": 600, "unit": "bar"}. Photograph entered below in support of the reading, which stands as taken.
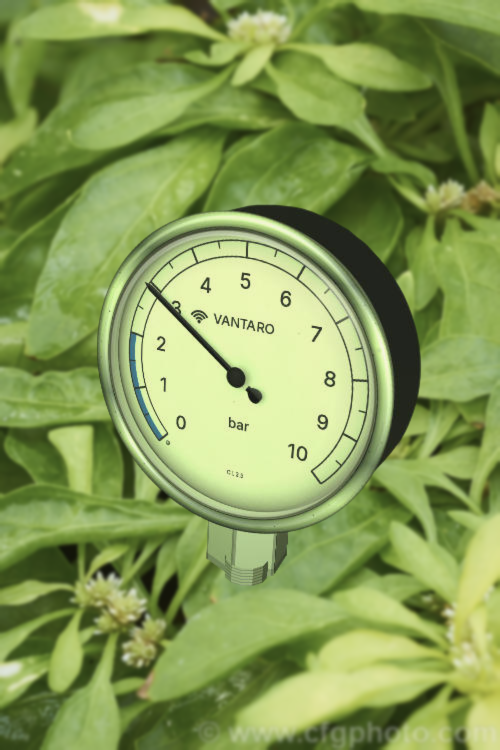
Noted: {"value": 3, "unit": "bar"}
